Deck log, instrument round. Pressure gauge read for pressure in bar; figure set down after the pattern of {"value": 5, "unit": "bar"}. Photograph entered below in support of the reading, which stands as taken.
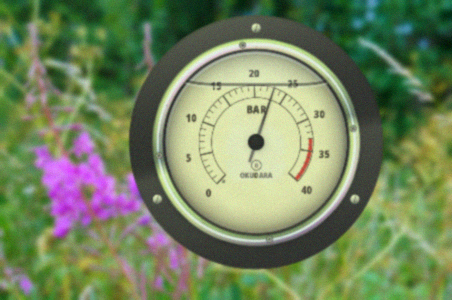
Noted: {"value": 23, "unit": "bar"}
